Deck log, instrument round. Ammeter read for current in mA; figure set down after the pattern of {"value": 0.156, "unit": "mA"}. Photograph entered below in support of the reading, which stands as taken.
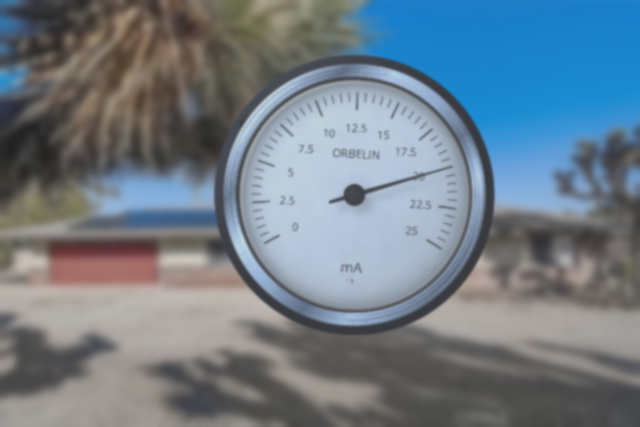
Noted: {"value": 20, "unit": "mA"}
